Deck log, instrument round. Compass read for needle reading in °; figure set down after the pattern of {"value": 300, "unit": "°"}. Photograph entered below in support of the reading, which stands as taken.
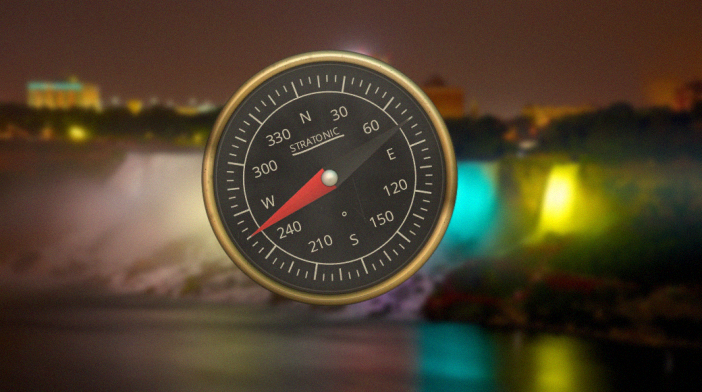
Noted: {"value": 255, "unit": "°"}
